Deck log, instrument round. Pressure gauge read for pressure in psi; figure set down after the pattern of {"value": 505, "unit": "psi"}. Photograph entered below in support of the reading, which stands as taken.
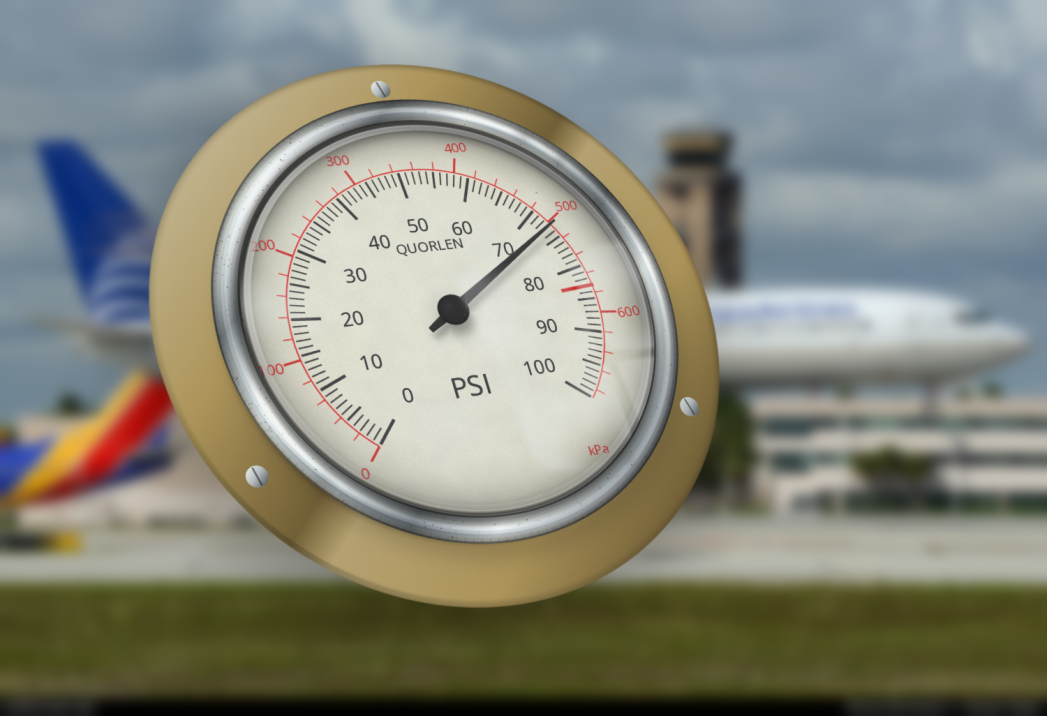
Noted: {"value": 73, "unit": "psi"}
